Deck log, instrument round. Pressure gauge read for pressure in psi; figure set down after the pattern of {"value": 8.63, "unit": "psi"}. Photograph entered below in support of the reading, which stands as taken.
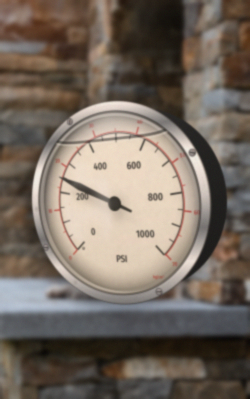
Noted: {"value": 250, "unit": "psi"}
